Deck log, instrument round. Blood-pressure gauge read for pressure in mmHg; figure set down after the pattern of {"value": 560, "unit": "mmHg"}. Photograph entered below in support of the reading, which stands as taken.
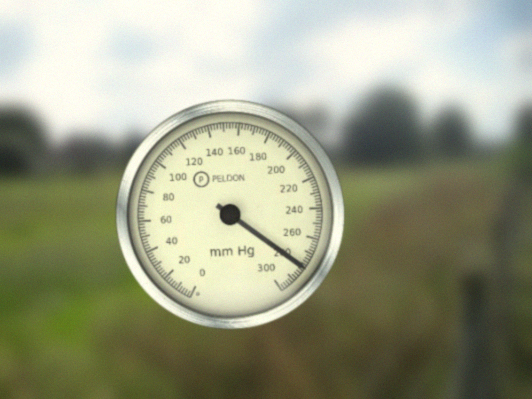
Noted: {"value": 280, "unit": "mmHg"}
